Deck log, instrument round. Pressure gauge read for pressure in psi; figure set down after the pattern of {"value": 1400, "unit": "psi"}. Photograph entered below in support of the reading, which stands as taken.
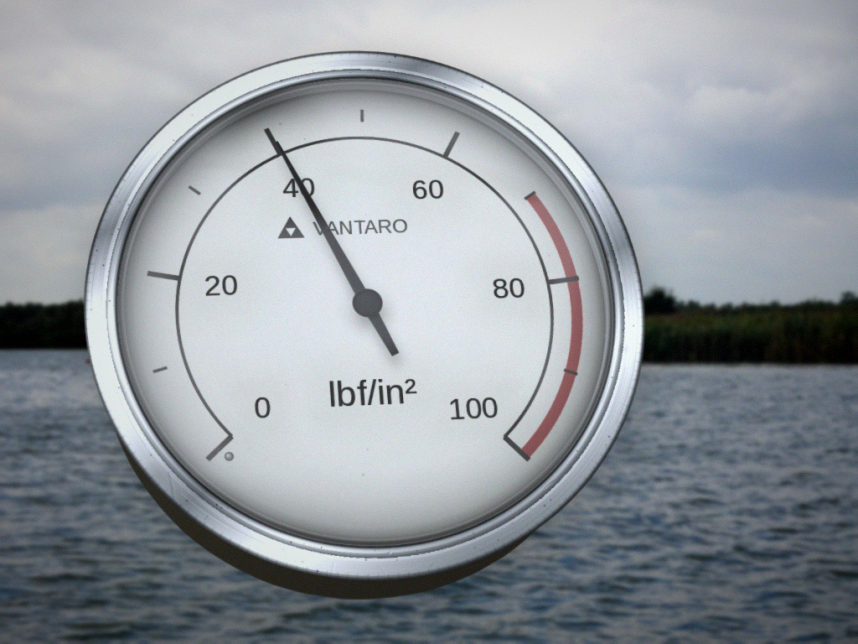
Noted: {"value": 40, "unit": "psi"}
